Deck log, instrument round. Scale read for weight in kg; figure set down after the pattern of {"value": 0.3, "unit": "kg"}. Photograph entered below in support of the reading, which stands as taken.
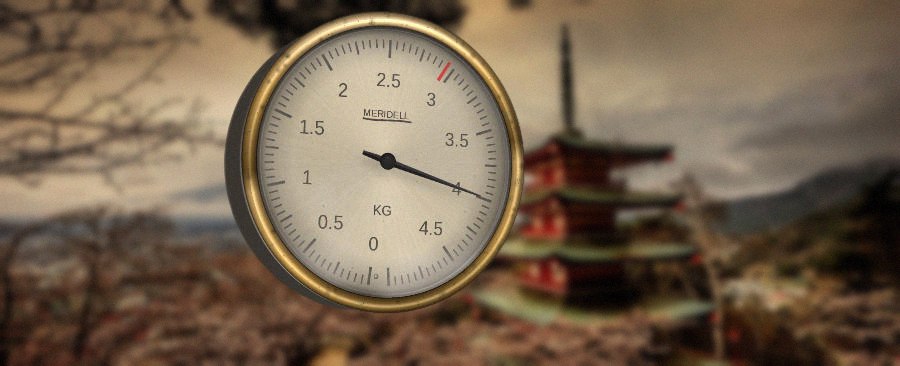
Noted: {"value": 4, "unit": "kg"}
